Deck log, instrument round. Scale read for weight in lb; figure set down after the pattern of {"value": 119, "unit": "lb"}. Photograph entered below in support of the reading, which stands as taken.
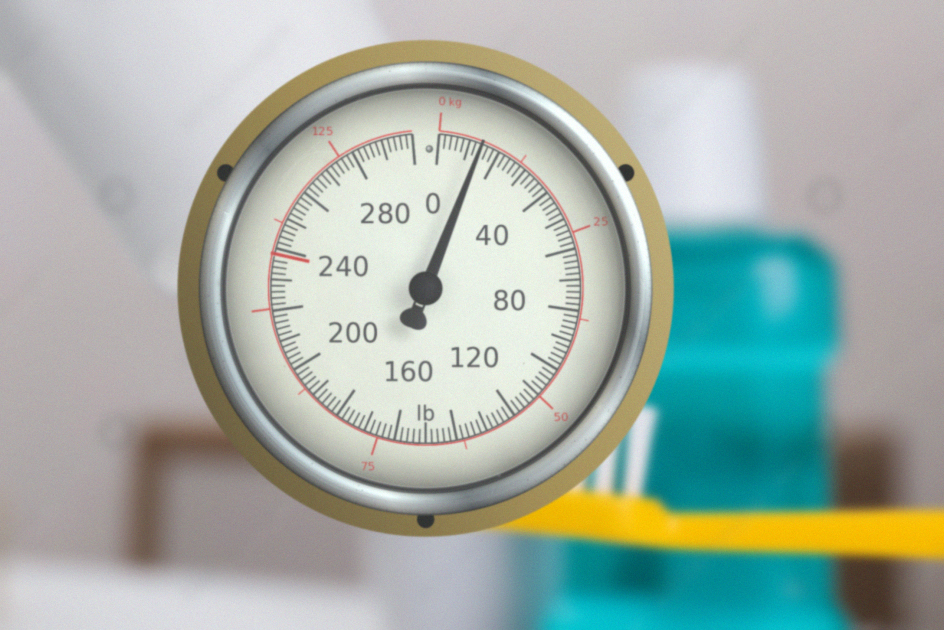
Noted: {"value": 14, "unit": "lb"}
